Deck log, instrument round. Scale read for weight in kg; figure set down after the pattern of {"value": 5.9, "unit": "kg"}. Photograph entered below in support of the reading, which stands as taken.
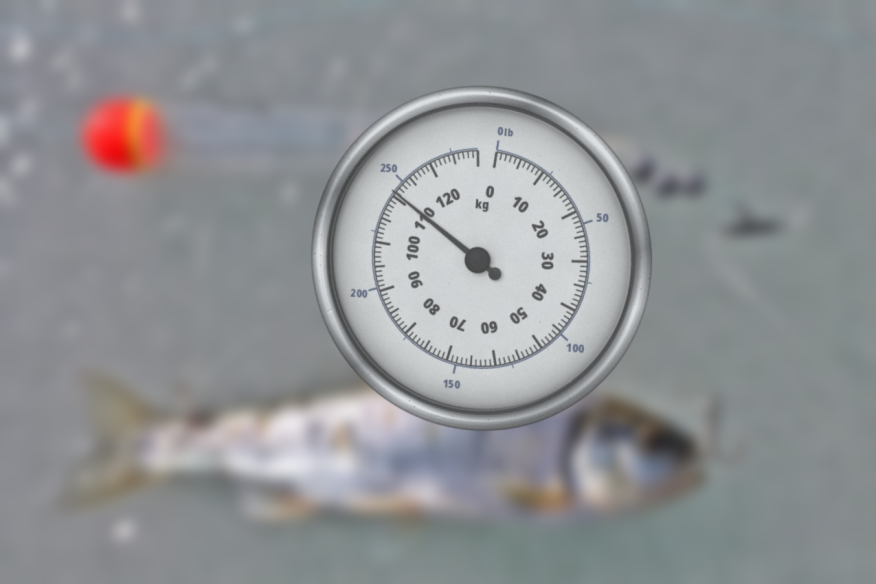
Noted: {"value": 111, "unit": "kg"}
